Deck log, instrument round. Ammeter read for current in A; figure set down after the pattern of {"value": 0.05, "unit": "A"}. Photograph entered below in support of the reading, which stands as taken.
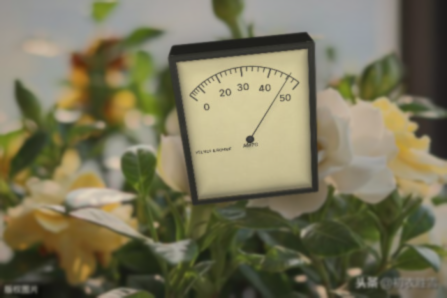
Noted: {"value": 46, "unit": "A"}
